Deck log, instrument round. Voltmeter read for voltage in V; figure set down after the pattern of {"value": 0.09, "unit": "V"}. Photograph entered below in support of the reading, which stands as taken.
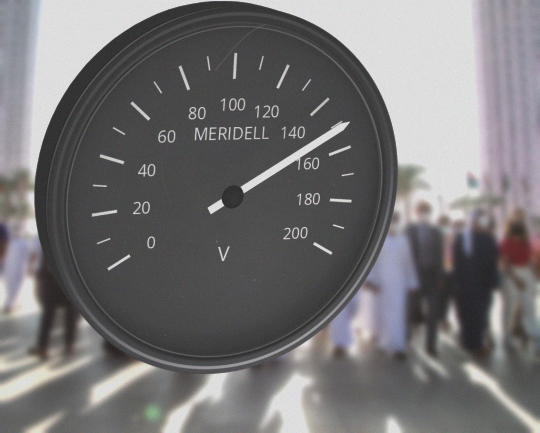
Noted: {"value": 150, "unit": "V"}
